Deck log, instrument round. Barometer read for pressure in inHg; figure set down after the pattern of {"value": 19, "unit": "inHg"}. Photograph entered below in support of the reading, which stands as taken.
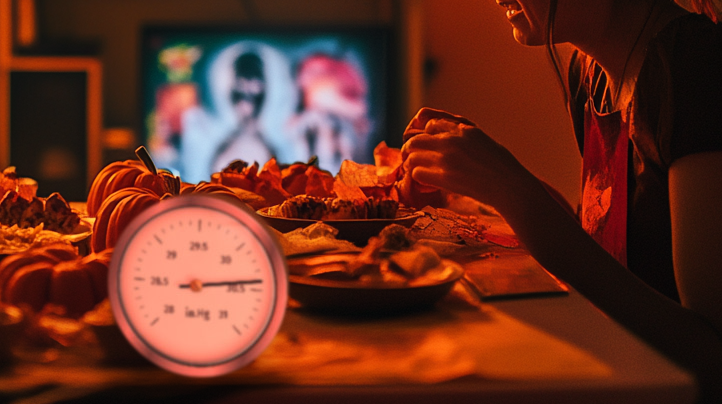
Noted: {"value": 30.4, "unit": "inHg"}
